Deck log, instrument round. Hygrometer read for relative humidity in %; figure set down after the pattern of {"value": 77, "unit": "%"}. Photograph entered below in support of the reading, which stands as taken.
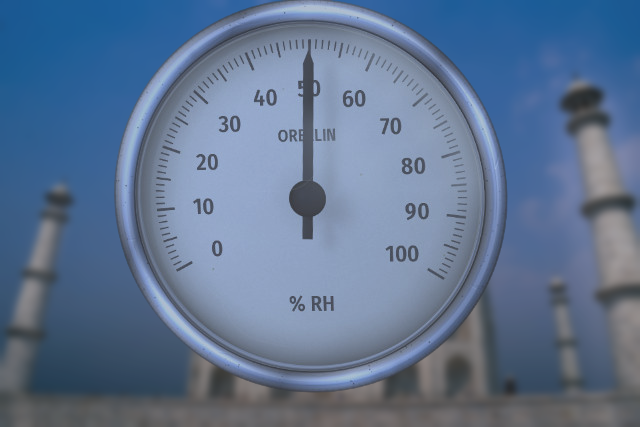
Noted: {"value": 50, "unit": "%"}
